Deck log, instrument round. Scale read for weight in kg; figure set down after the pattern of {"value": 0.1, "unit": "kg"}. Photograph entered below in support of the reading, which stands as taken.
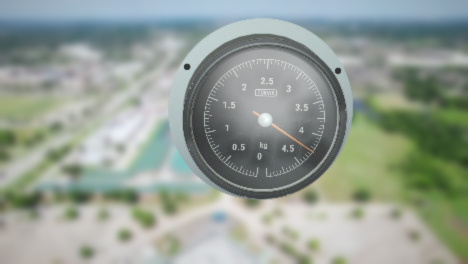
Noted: {"value": 4.25, "unit": "kg"}
